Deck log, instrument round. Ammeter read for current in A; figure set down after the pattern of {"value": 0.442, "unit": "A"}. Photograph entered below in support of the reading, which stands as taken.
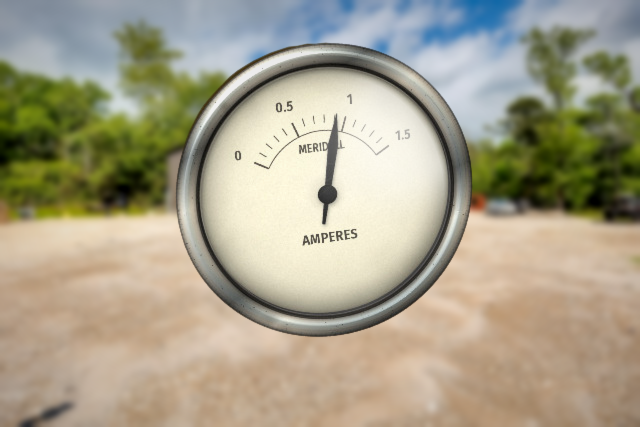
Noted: {"value": 0.9, "unit": "A"}
